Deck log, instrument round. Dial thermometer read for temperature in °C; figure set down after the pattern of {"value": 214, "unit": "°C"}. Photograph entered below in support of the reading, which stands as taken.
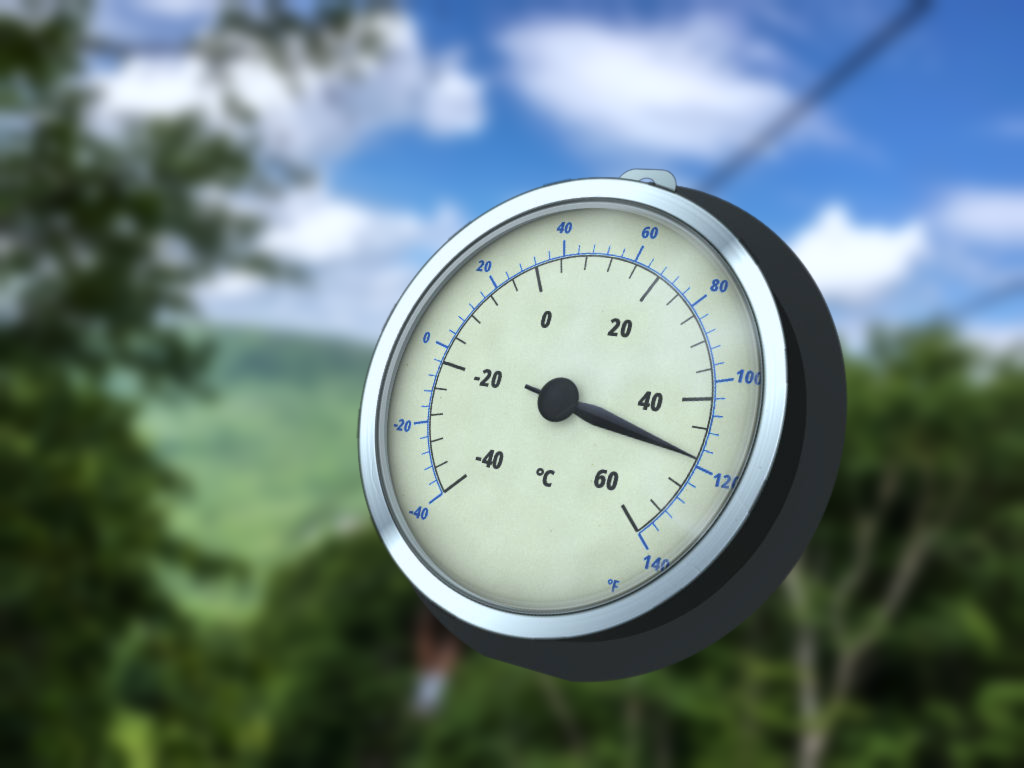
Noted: {"value": 48, "unit": "°C"}
